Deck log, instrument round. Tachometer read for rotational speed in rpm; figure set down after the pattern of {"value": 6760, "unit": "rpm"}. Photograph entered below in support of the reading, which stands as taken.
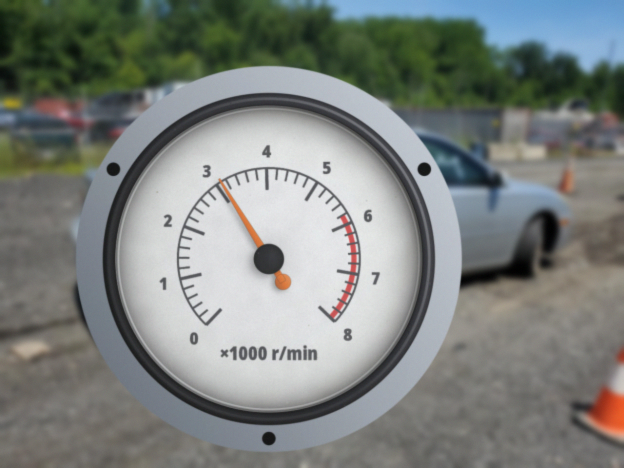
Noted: {"value": 3100, "unit": "rpm"}
